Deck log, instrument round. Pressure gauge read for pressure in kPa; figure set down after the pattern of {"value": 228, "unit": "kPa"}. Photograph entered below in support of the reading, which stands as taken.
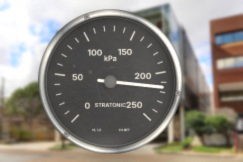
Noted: {"value": 215, "unit": "kPa"}
